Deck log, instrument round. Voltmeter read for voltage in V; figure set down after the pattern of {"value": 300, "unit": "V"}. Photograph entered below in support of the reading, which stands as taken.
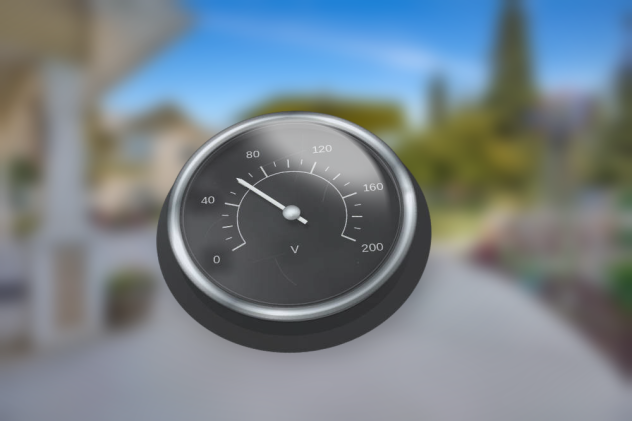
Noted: {"value": 60, "unit": "V"}
